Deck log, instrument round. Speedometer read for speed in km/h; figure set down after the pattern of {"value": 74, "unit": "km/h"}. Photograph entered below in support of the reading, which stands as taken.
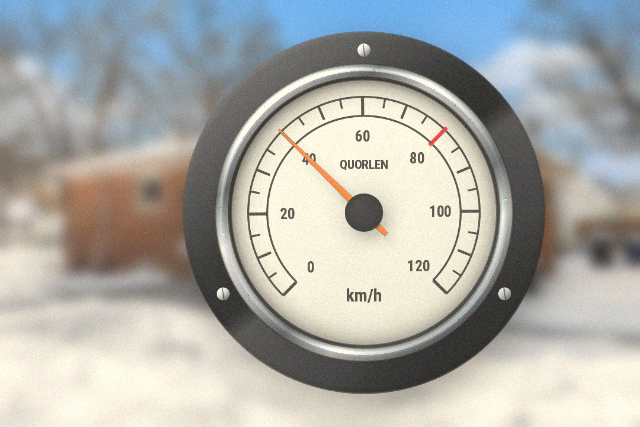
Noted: {"value": 40, "unit": "km/h"}
